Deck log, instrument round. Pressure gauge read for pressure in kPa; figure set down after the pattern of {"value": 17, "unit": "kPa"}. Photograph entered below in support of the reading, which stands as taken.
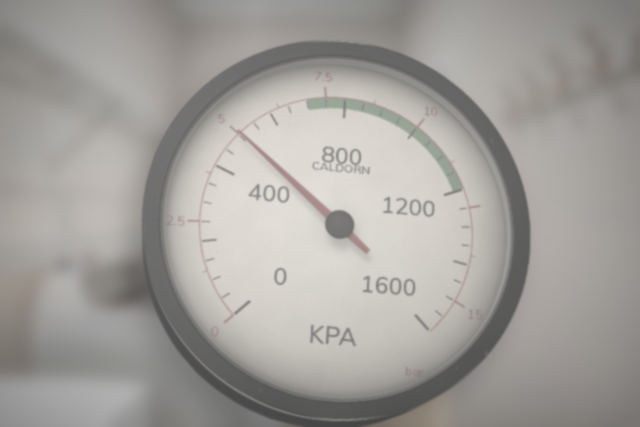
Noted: {"value": 500, "unit": "kPa"}
